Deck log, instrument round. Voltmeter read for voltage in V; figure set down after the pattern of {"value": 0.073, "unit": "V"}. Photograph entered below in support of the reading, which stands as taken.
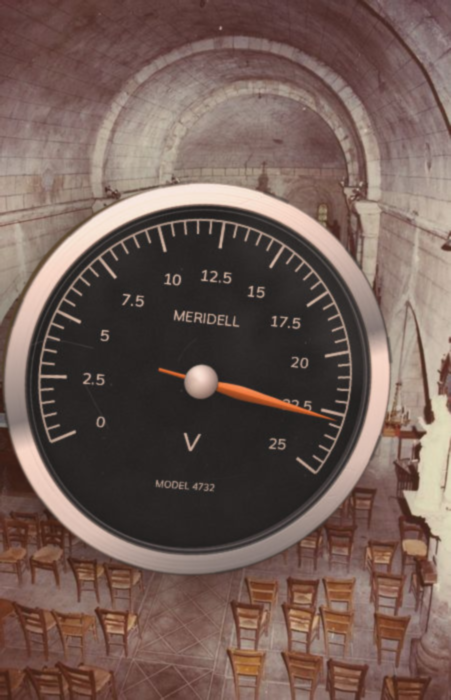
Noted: {"value": 22.75, "unit": "V"}
